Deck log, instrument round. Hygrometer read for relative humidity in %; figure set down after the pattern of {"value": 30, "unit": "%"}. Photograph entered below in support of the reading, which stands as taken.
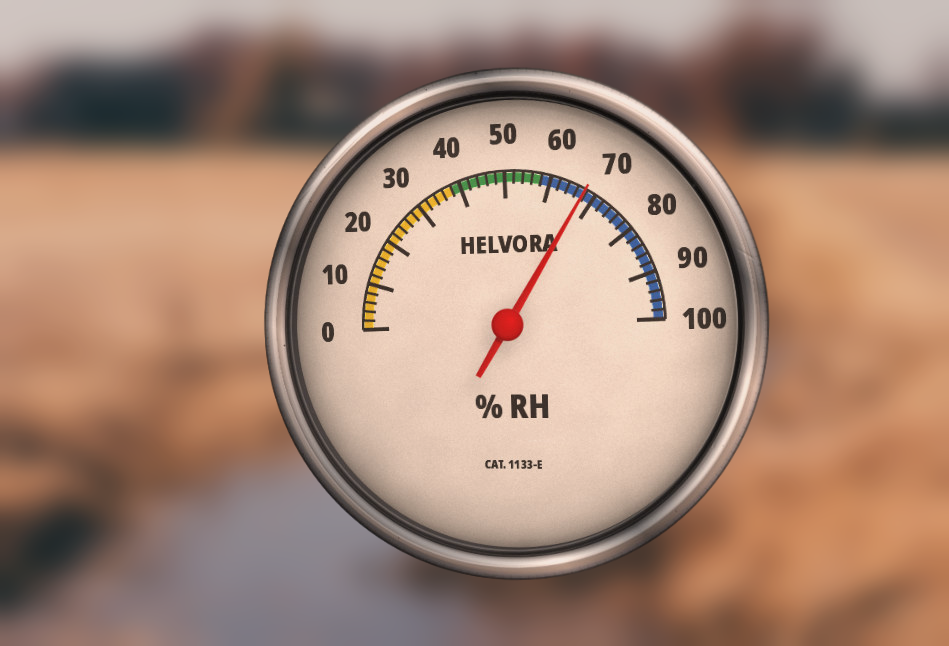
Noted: {"value": 68, "unit": "%"}
